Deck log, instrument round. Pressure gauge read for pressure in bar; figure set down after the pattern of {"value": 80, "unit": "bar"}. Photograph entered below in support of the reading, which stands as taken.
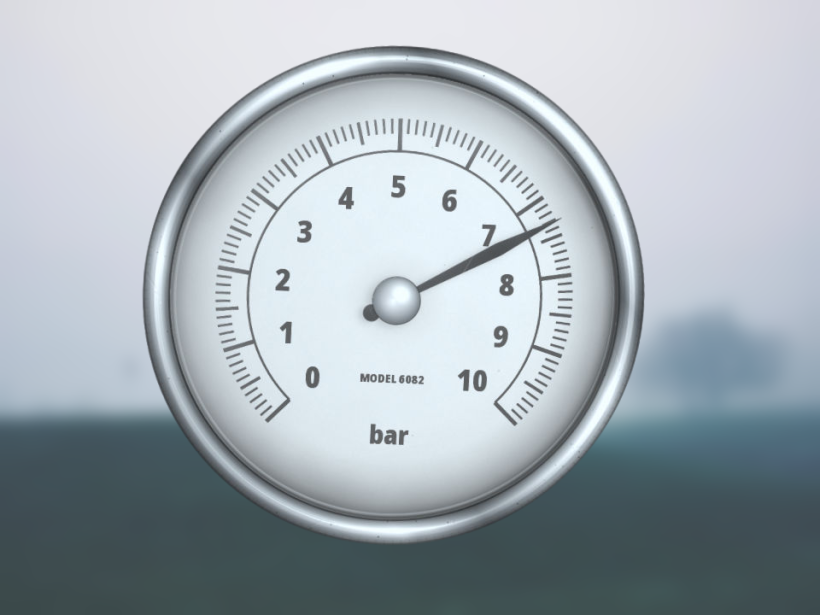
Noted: {"value": 7.3, "unit": "bar"}
